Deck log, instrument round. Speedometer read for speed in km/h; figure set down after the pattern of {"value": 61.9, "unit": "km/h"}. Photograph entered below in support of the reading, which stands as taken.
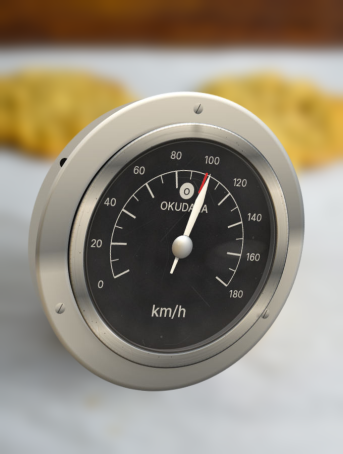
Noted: {"value": 100, "unit": "km/h"}
